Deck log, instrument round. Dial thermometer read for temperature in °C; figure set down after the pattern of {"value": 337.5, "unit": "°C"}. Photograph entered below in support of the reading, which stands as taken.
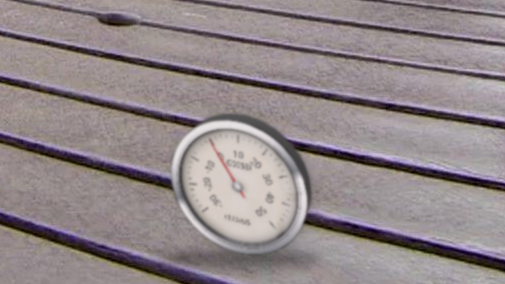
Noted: {"value": 0, "unit": "°C"}
